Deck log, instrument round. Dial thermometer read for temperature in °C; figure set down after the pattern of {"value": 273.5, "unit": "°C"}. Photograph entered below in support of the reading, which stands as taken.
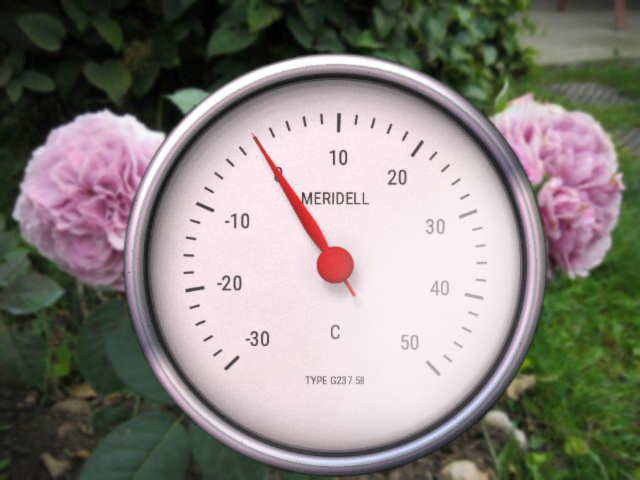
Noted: {"value": 0, "unit": "°C"}
